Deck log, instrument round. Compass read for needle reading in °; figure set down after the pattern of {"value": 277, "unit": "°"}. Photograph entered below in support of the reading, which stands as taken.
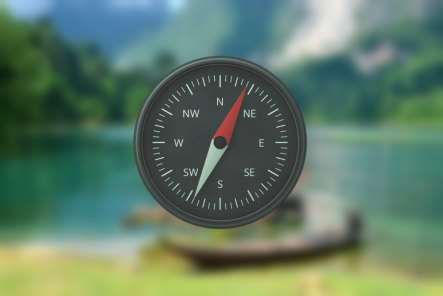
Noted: {"value": 25, "unit": "°"}
